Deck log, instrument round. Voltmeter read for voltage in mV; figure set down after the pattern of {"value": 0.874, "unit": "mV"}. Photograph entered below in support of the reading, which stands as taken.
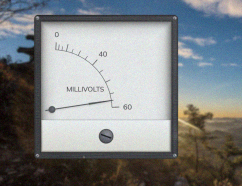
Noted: {"value": 57.5, "unit": "mV"}
